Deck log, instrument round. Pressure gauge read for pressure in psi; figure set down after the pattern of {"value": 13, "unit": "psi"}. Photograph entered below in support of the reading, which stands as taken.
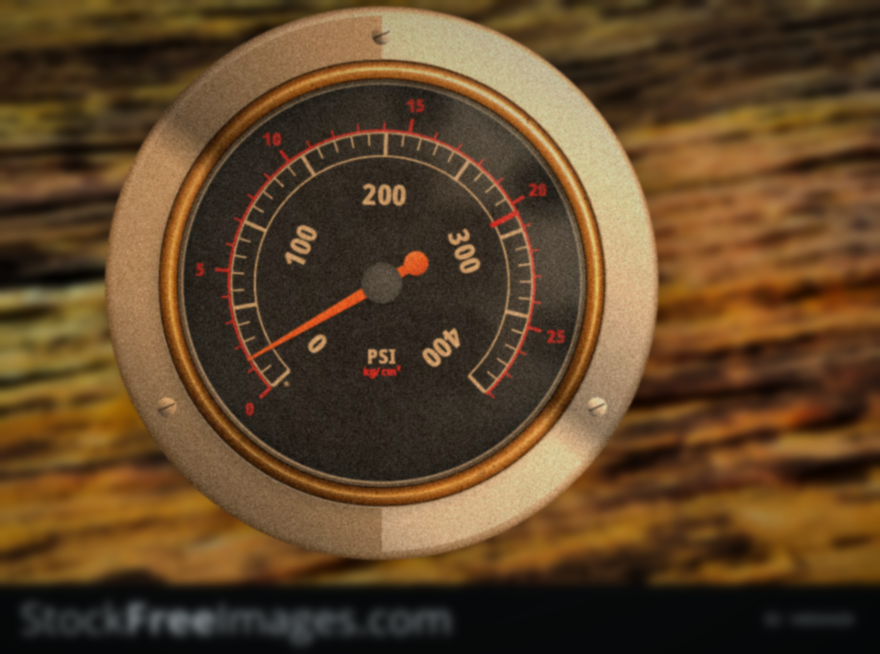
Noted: {"value": 20, "unit": "psi"}
